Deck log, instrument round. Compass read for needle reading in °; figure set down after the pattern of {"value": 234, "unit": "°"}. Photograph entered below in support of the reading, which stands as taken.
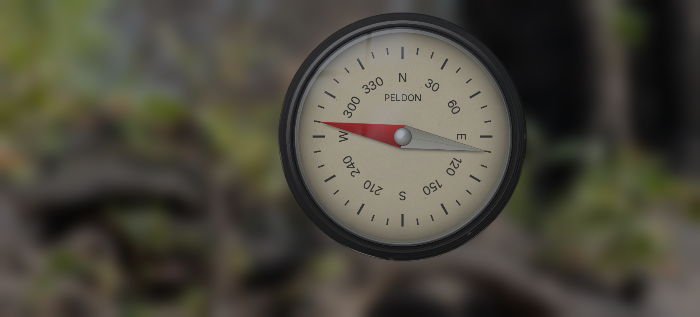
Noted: {"value": 280, "unit": "°"}
